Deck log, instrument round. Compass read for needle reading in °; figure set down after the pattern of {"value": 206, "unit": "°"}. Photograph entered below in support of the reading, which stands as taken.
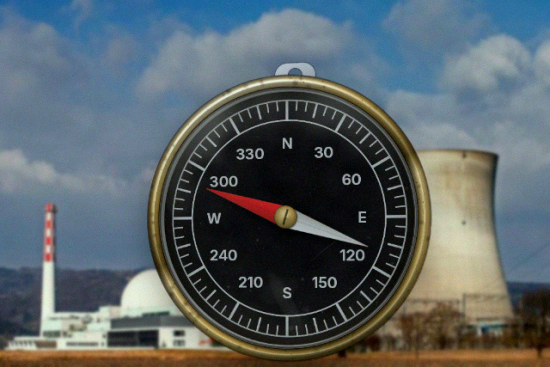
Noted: {"value": 290, "unit": "°"}
